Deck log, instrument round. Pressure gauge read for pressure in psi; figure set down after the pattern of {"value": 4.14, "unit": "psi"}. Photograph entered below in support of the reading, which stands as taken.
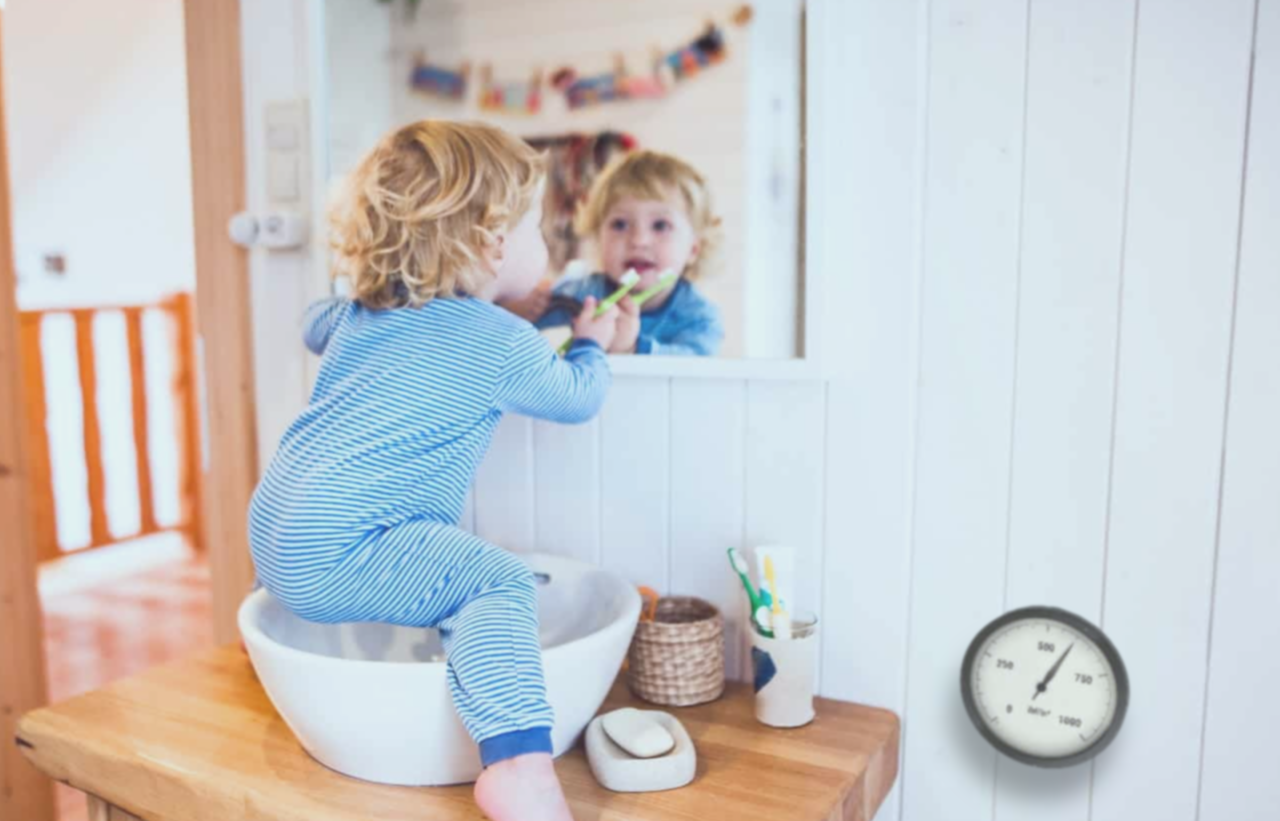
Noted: {"value": 600, "unit": "psi"}
